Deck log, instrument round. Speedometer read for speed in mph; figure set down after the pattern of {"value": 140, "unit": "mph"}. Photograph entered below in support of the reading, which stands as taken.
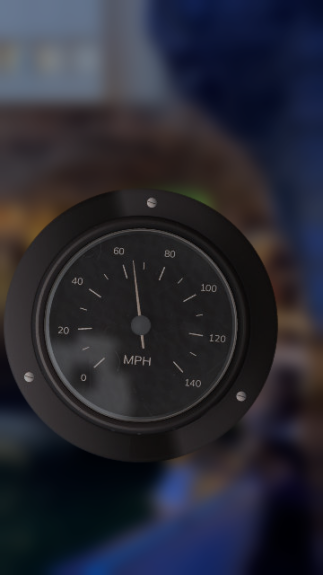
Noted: {"value": 65, "unit": "mph"}
